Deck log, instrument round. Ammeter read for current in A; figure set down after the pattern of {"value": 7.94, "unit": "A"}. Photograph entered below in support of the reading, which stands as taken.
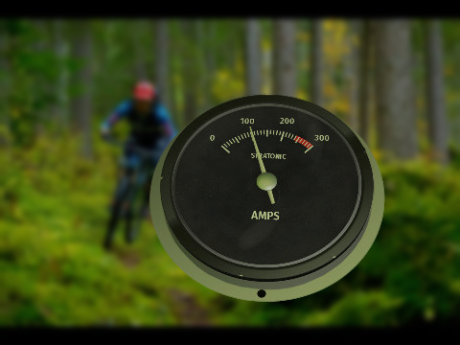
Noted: {"value": 100, "unit": "A"}
